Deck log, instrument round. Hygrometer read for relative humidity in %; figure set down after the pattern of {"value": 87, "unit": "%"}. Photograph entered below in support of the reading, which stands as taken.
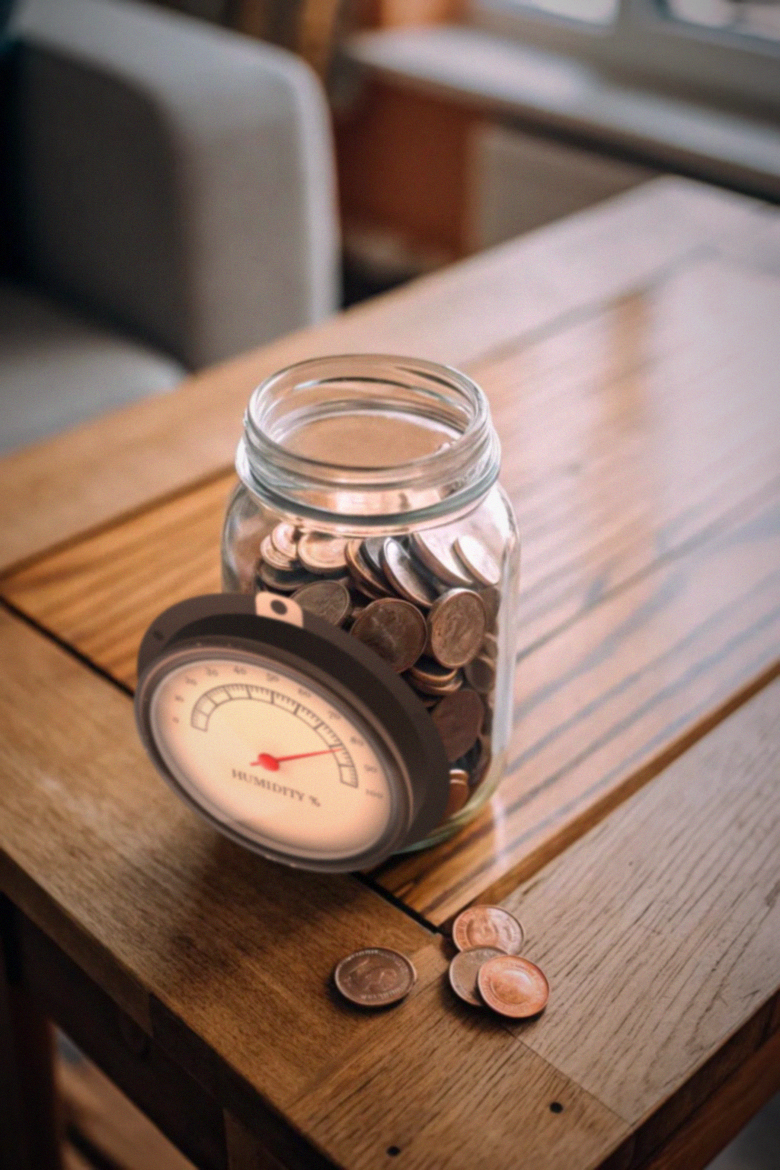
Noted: {"value": 80, "unit": "%"}
